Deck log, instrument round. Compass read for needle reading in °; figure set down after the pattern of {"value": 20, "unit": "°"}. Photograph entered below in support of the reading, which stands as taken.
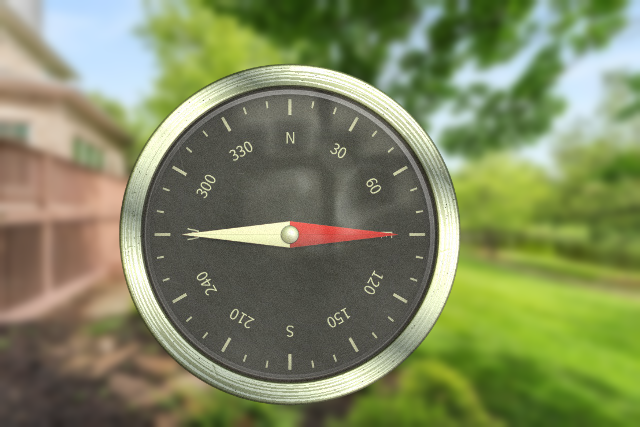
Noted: {"value": 90, "unit": "°"}
